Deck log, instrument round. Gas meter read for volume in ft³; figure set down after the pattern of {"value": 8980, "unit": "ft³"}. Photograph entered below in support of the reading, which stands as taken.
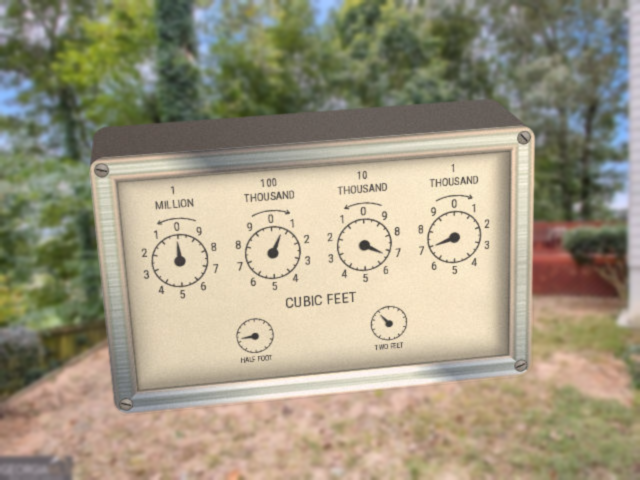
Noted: {"value": 6700, "unit": "ft³"}
